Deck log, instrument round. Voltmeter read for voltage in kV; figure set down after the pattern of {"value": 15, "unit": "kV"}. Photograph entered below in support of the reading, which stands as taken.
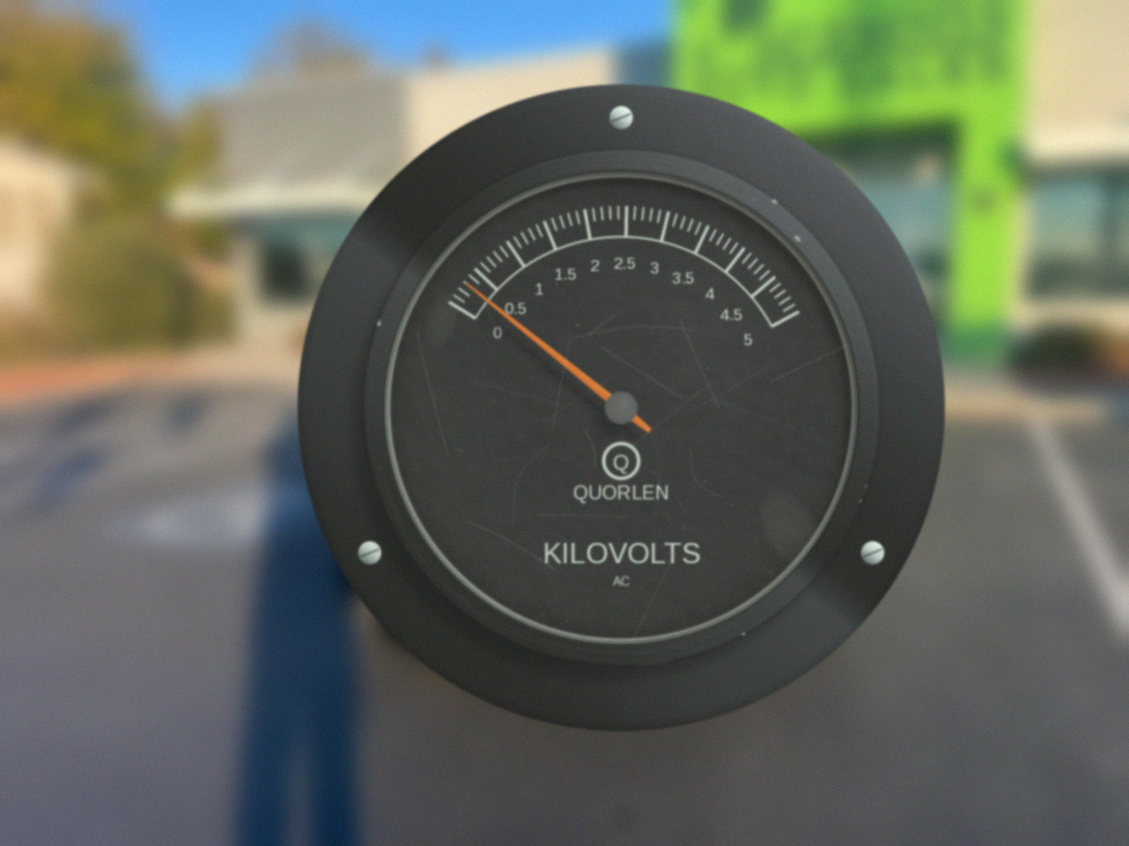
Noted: {"value": 0.3, "unit": "kV"}
